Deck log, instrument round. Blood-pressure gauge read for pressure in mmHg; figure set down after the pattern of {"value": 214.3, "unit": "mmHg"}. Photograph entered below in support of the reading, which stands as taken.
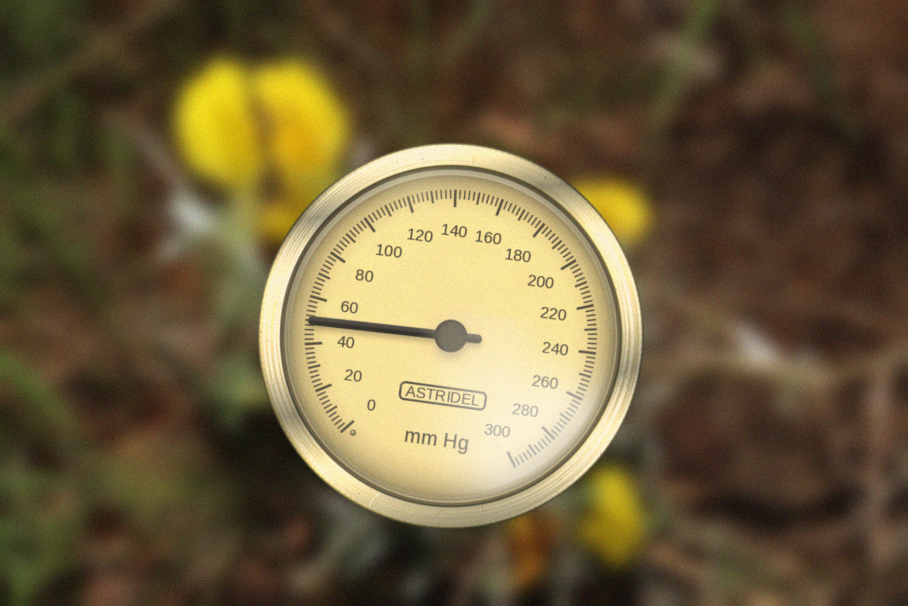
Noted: {"value": 50, "unit": "mmHg"}
